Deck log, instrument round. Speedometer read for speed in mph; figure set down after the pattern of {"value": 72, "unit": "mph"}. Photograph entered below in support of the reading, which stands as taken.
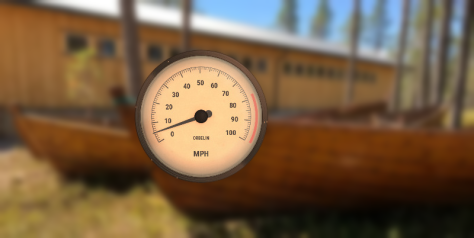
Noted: {"value": 5, "unit": "mph"}
